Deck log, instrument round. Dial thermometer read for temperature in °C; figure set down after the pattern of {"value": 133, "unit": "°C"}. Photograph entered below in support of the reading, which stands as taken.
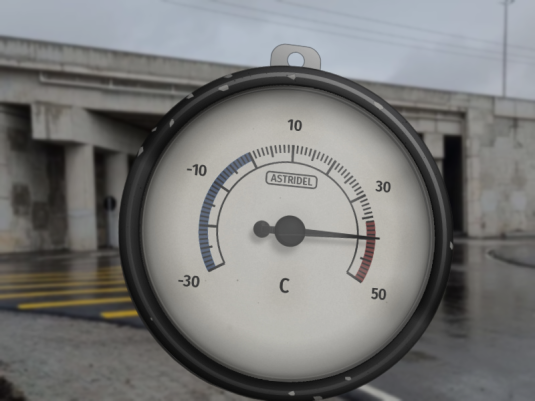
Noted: {"value": 40, "unit": "°C"}
